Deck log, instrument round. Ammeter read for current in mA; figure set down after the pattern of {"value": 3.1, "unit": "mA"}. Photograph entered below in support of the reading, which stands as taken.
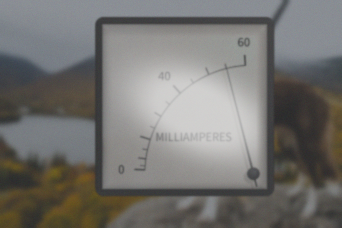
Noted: {"value": 55, "unit": "mA"}
